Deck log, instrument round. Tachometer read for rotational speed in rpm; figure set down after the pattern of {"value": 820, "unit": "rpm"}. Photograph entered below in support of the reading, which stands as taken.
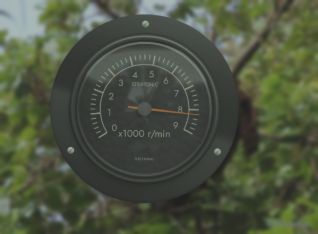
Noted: {"value": 8200, "unit": "rpm"}
